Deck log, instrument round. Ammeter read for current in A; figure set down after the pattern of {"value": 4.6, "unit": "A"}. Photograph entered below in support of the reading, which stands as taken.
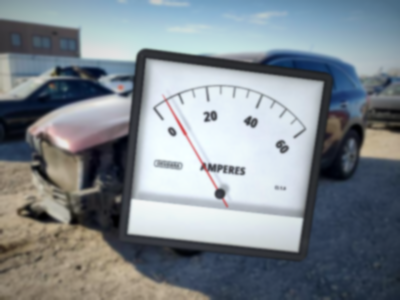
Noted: {"value": 5, "unit": "A"}
